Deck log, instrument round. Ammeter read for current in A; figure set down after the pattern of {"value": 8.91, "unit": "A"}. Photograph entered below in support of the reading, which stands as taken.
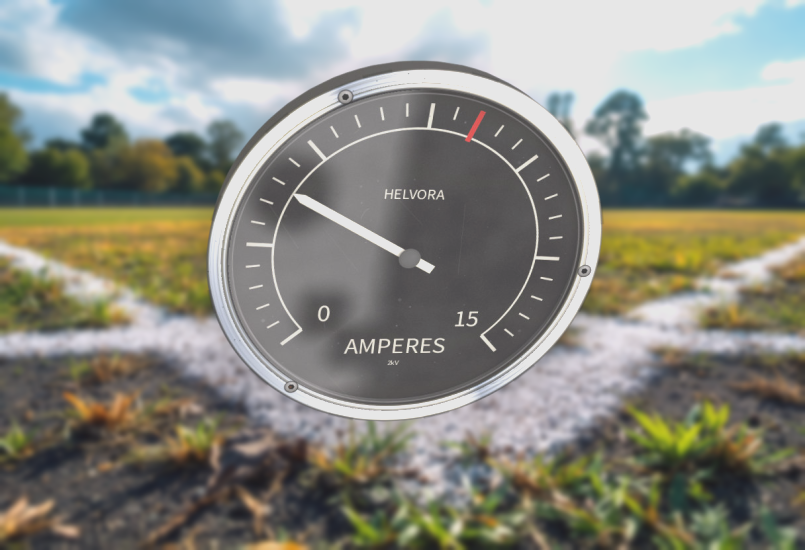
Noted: {"value": 4, "unit": "A"}
